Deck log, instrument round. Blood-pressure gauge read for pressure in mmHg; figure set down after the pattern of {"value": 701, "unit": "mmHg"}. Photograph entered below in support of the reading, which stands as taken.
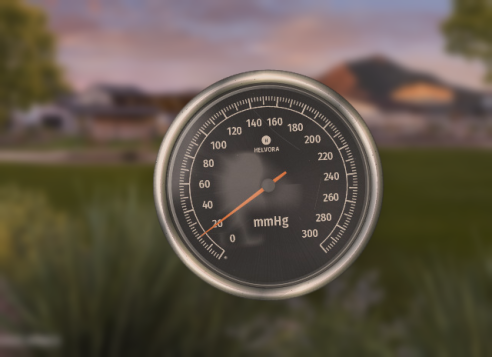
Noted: {"value": 20, "unit": "mmHg"}
